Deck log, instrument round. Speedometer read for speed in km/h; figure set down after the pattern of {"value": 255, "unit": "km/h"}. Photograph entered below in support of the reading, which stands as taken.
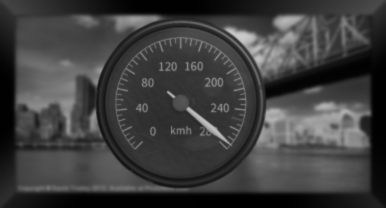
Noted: {"value": 275, "unit": "km/h"}
